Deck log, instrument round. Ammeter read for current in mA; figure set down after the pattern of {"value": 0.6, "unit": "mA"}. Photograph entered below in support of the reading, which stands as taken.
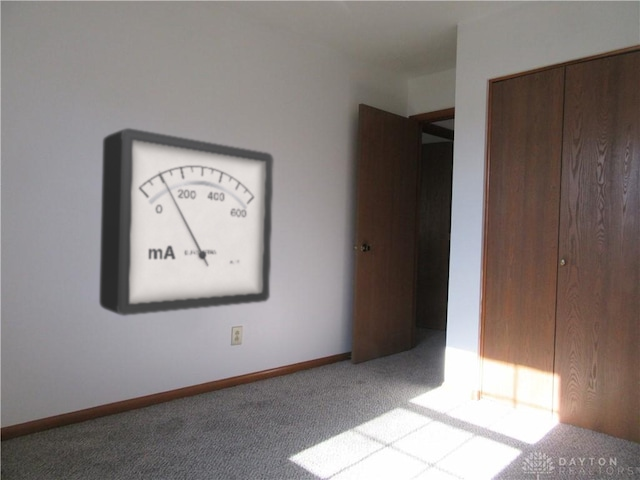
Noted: {"value": 100, "unit": "mA"}
